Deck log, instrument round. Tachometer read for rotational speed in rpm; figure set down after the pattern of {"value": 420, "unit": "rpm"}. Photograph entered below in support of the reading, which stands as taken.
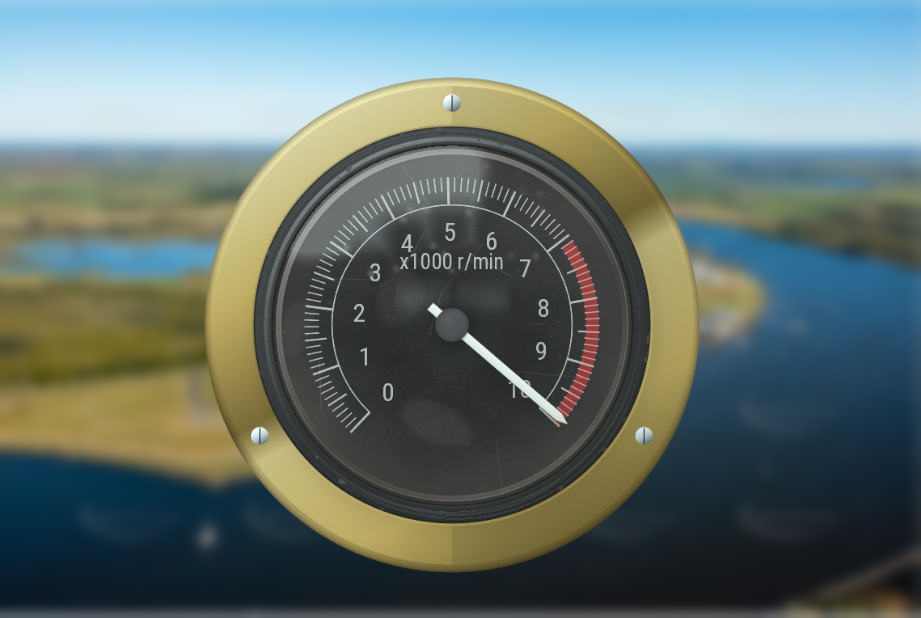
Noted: {"value": 9900, "unit": "rpm"}
